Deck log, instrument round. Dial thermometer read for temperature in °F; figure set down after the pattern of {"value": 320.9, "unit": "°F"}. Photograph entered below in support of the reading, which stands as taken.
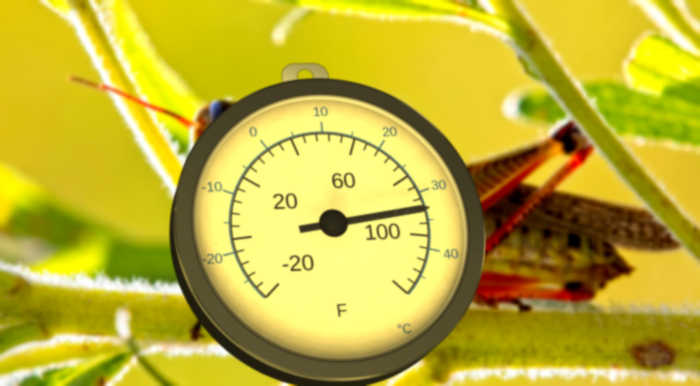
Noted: {"value": 92, "unit": "°F"}
